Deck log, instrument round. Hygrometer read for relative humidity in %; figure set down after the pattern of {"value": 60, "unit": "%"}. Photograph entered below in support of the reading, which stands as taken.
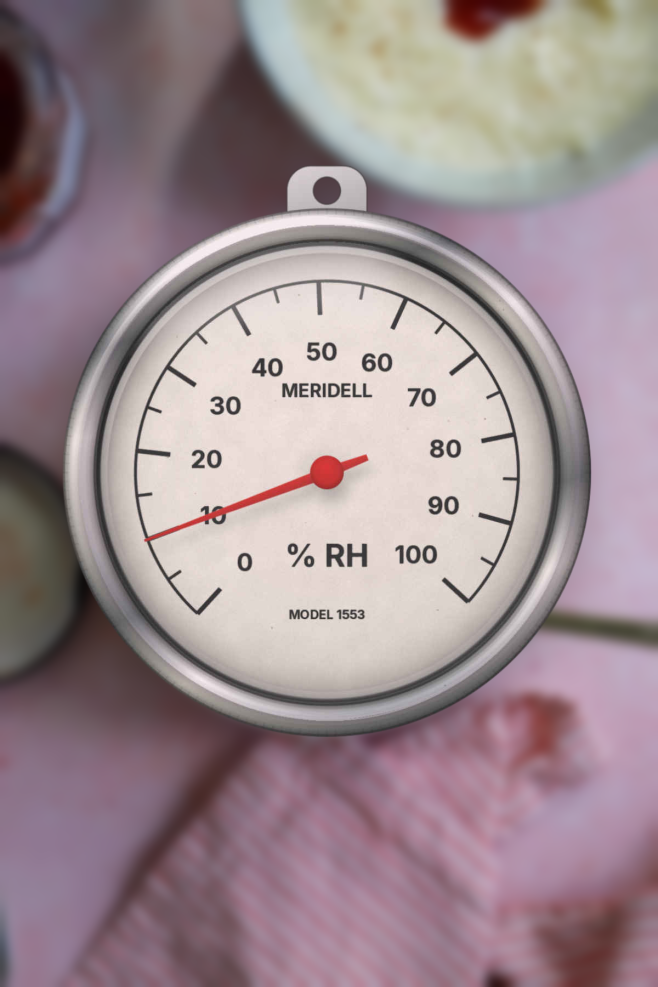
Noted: {"value": 10, "unit": "%"}
